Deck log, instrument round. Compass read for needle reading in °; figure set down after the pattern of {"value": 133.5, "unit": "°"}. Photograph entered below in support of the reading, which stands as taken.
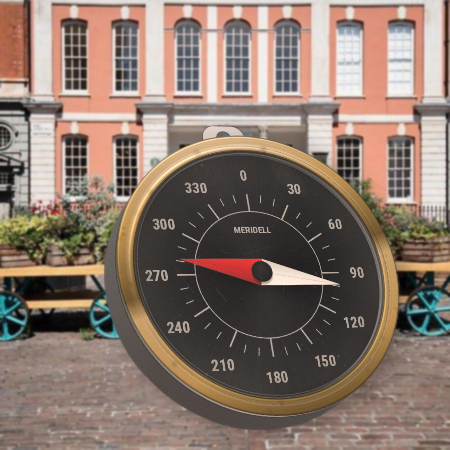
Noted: {"value": 280, "unit": "°"}
